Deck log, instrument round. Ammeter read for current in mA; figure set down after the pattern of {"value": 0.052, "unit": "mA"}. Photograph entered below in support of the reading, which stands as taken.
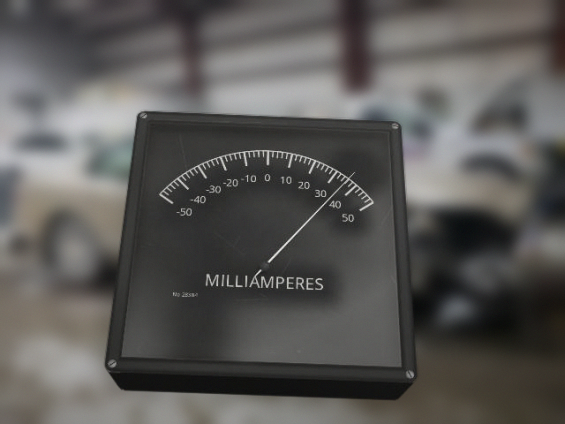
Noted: {"value": 36, "unit": "mA"}
